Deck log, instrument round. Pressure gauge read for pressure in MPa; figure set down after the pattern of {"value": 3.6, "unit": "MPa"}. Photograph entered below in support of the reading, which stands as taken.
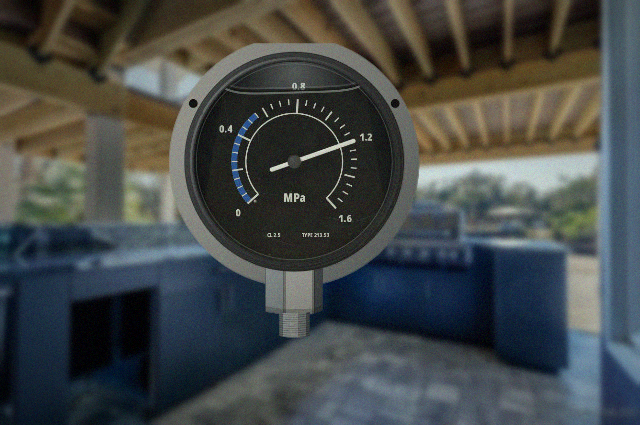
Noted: {"value": 1.2, "unit": "MPa"}
